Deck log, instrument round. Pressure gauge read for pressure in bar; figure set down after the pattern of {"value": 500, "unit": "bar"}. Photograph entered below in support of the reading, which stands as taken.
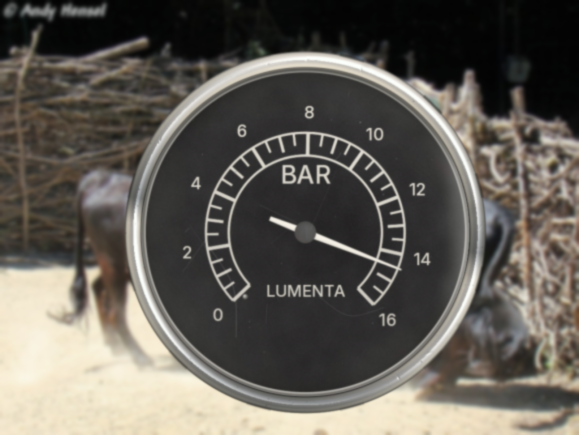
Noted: {"value": 14.5, "unit": "bar"}
